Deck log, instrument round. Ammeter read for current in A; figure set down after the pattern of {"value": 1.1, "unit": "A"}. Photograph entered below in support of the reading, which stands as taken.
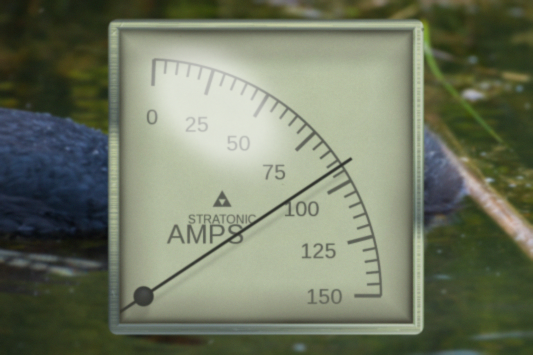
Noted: {"value": 92.5, "unit": "A"}
